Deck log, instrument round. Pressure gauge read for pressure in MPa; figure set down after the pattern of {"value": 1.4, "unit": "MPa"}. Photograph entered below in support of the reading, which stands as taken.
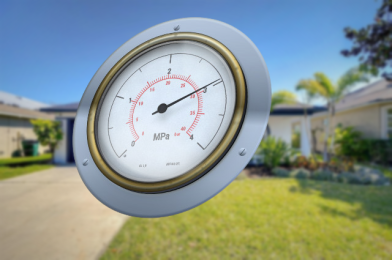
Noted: {"value": 3, "unit": "MPa"}
